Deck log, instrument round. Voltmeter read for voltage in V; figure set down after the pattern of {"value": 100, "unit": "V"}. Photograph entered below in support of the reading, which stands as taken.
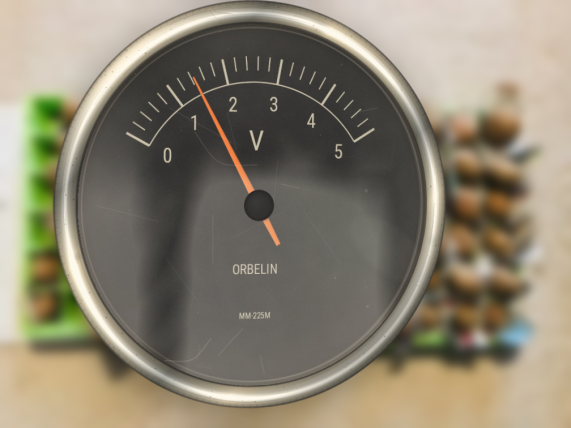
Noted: {"value": 1.4, "unit": "V"}
